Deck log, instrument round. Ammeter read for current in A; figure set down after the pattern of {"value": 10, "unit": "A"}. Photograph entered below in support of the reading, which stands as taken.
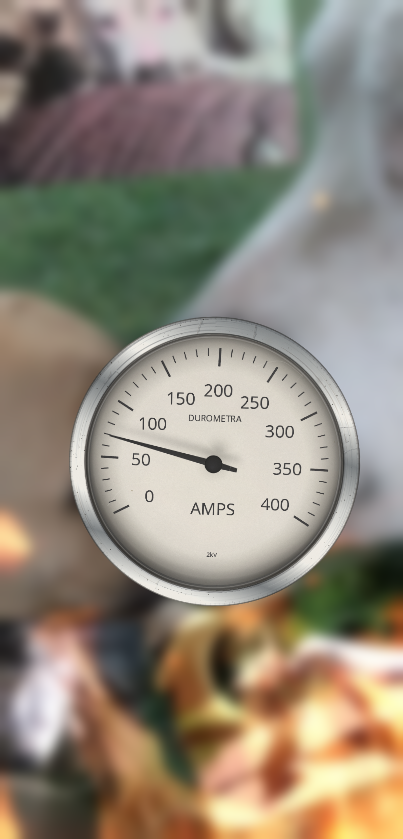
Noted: {"value": 70, "unit": "A"}
